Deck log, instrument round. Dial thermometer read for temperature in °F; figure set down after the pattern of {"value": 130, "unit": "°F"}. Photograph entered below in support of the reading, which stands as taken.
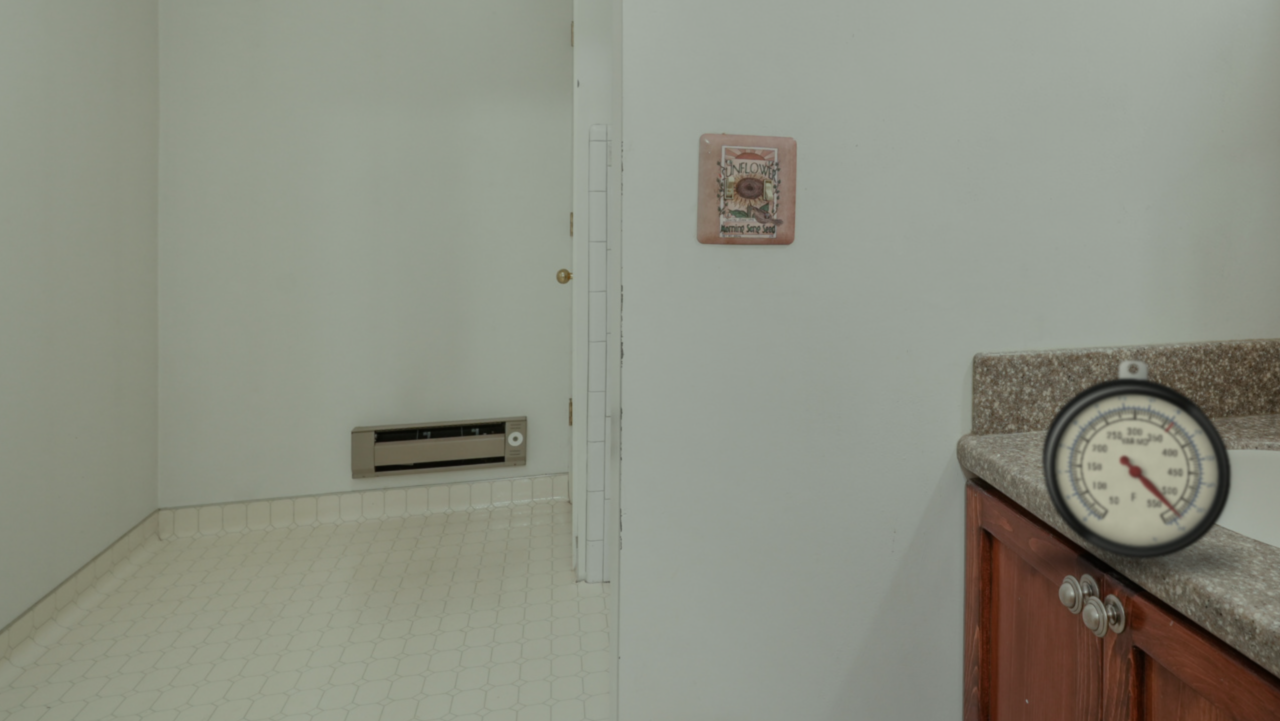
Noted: {"value": 525, "unit": "°F"}
